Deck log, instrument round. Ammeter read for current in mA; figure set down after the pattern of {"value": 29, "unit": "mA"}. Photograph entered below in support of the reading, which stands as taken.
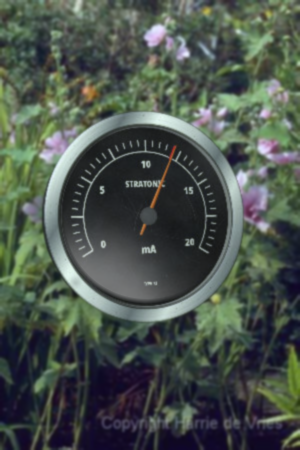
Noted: {"value": 12, "unit": "mA"}
